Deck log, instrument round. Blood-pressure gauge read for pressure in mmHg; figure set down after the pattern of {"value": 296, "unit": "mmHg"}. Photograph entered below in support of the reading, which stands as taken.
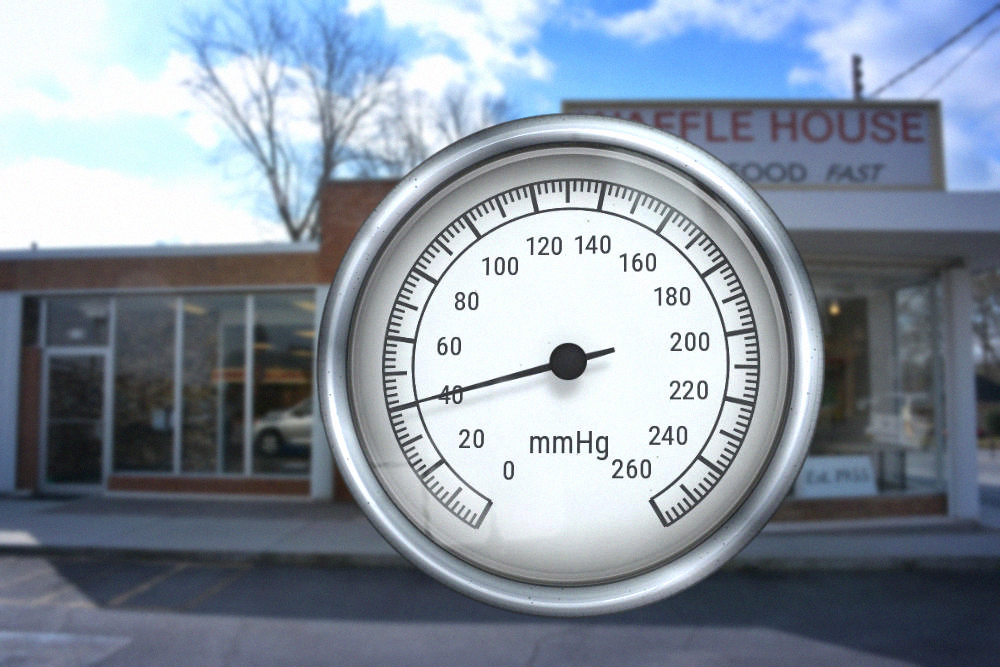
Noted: {"value": 40, "unit": "mmHg"}
